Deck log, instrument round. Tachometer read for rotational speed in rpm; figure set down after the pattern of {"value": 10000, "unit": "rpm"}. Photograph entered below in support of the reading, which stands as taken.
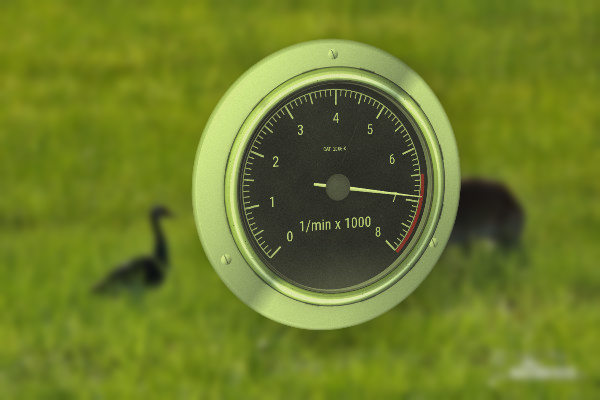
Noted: {"value": 6900, "unit": "rpm"}
